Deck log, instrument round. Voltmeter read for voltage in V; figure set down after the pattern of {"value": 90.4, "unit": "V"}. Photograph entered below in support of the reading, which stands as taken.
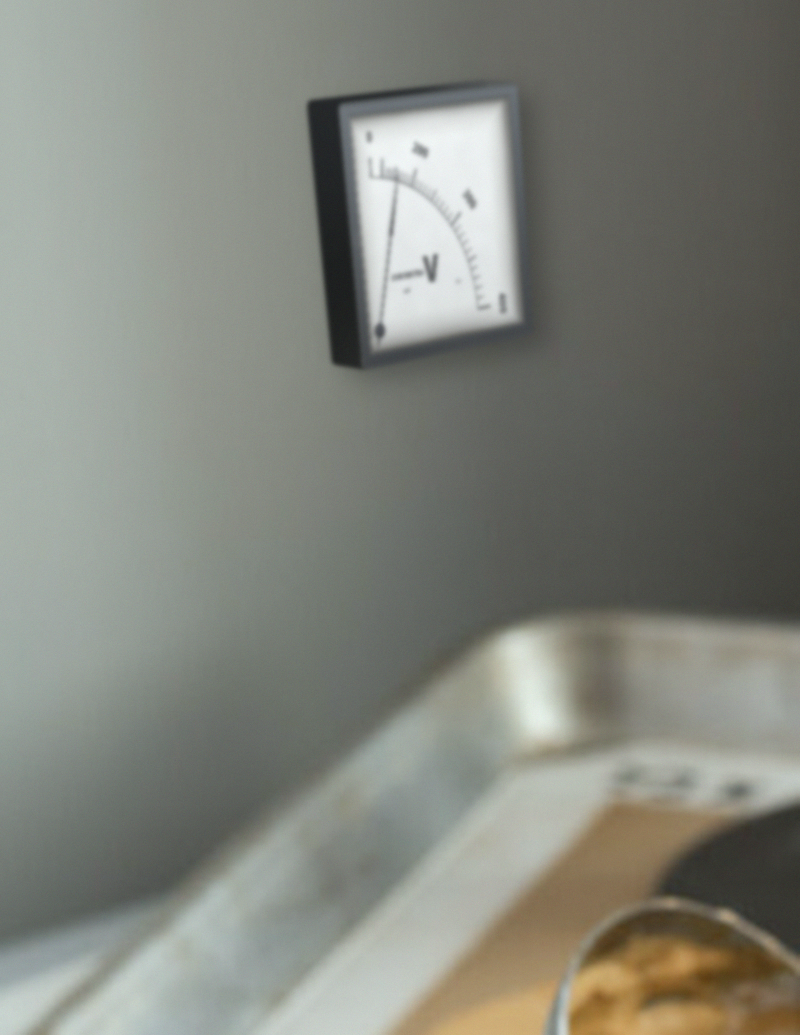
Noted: {"value": 150, "unit": "V"}
